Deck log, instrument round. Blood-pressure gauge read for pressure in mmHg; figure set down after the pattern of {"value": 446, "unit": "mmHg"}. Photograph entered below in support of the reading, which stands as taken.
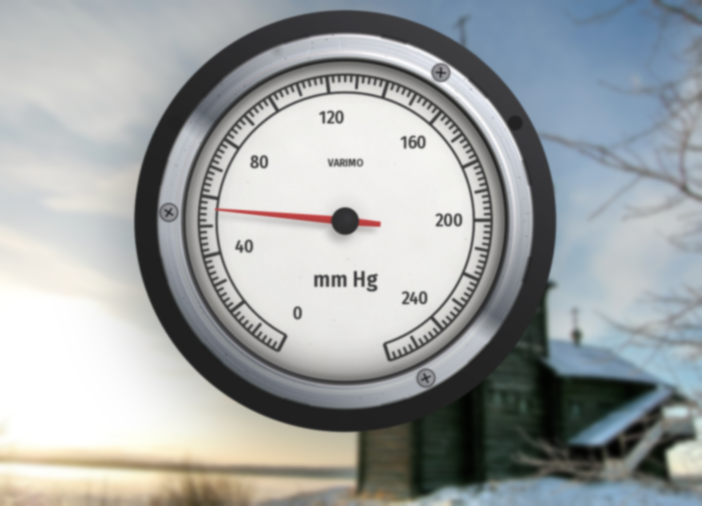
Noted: {"value": 56, "unit": "mmHg"}
